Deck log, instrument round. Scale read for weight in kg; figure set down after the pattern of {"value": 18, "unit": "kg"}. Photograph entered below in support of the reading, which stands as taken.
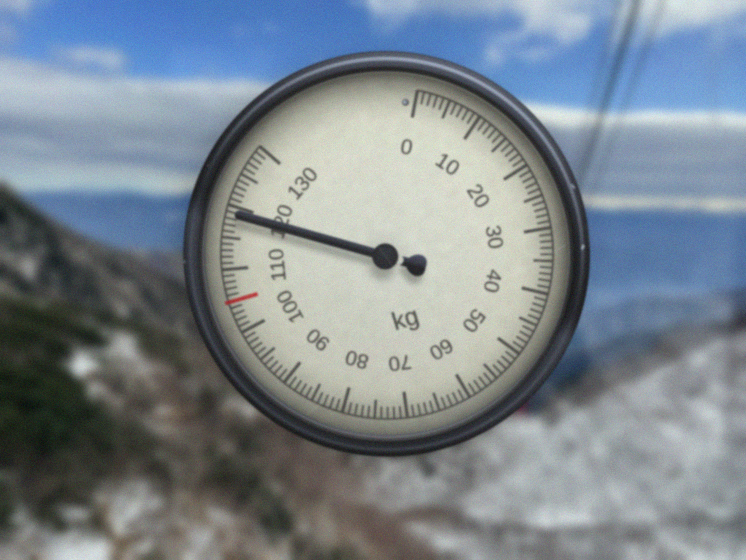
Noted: {"value": 119, "unit": "kg"}
